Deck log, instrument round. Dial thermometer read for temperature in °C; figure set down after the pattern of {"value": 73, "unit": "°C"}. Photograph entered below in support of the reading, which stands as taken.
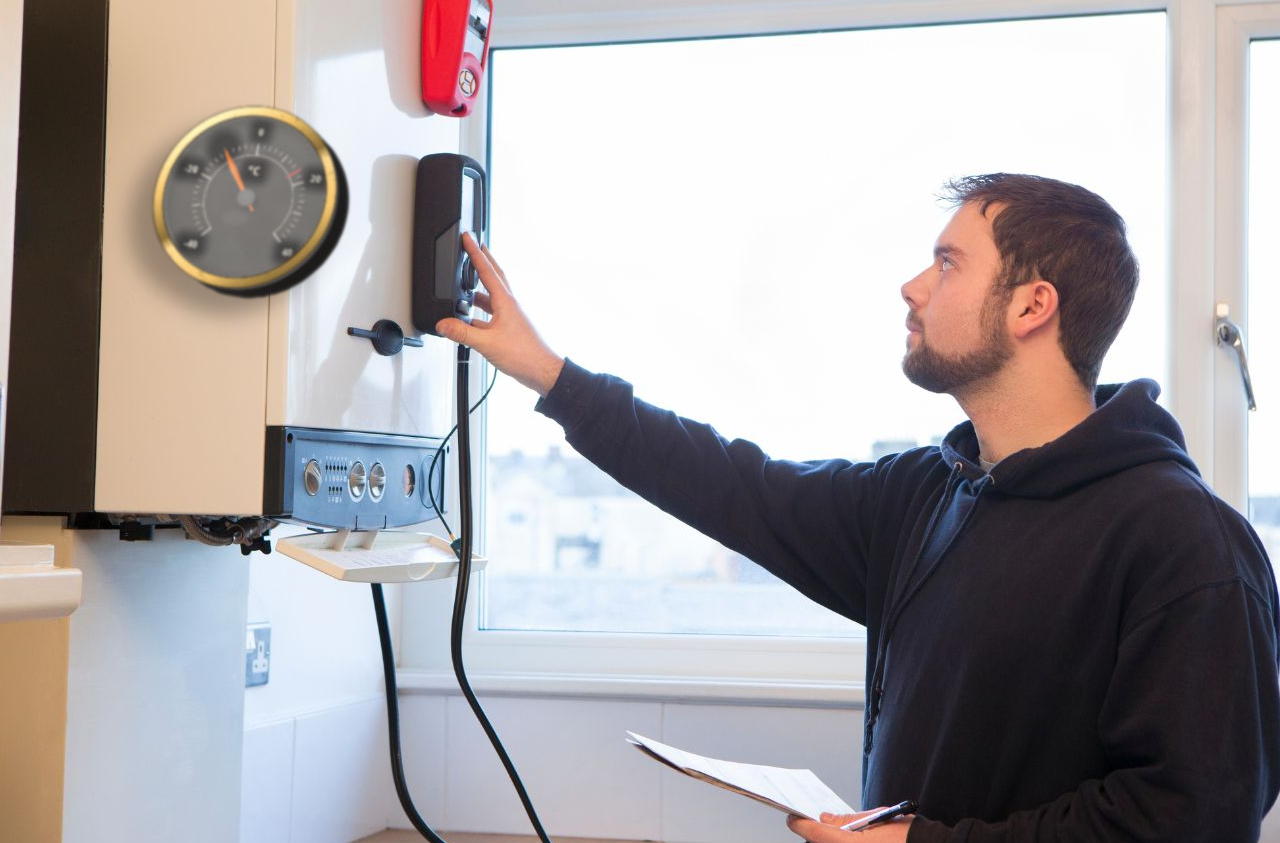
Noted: {"value": -10, "unit": "°C"}
